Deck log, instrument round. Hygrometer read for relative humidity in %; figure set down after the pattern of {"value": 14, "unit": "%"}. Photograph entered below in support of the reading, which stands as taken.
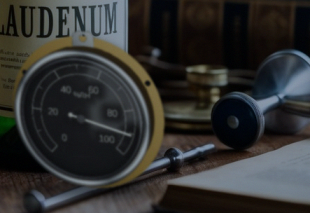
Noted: {"value": 90, "unit": "%"}
